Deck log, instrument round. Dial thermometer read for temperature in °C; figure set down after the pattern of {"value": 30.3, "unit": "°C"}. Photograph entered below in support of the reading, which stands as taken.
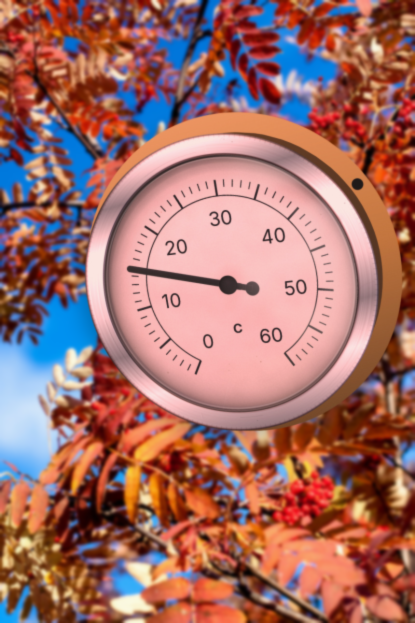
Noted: {"value": 15, "unit": "°C"}
